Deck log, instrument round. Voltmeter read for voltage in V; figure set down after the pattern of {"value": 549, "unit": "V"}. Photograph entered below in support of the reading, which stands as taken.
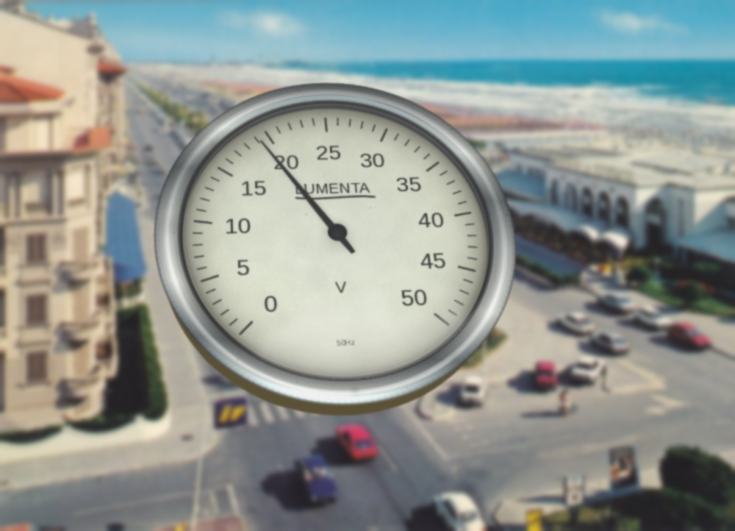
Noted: {"value": 19, "unit": "V"}
